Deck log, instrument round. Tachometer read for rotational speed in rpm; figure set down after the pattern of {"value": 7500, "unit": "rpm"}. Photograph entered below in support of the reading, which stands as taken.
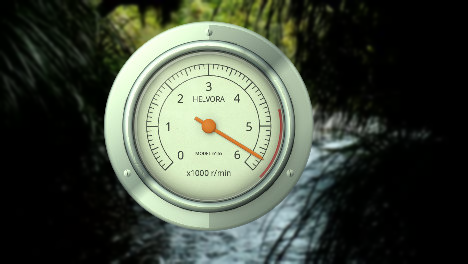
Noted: {"value": 5700, "unit": "rpm"}
